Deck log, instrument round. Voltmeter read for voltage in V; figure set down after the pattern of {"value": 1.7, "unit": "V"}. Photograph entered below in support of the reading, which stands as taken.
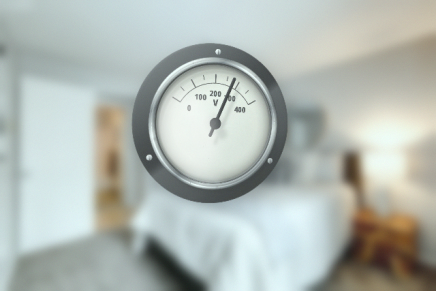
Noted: {"value": 275, "unit": "V"}
